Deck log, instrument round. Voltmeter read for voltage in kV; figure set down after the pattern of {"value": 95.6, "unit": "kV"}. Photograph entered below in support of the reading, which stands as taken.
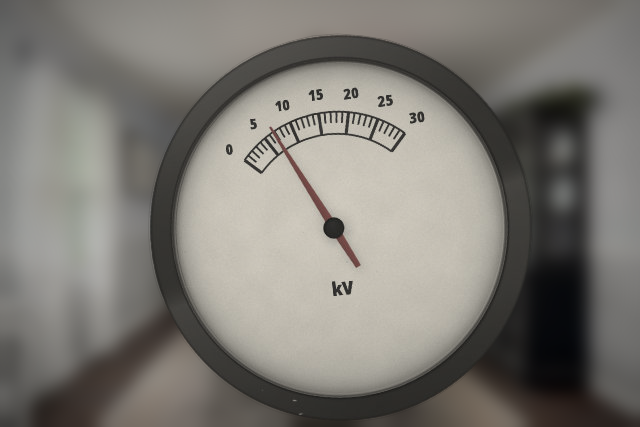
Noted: {"value": 7, "unit": "kV"}
